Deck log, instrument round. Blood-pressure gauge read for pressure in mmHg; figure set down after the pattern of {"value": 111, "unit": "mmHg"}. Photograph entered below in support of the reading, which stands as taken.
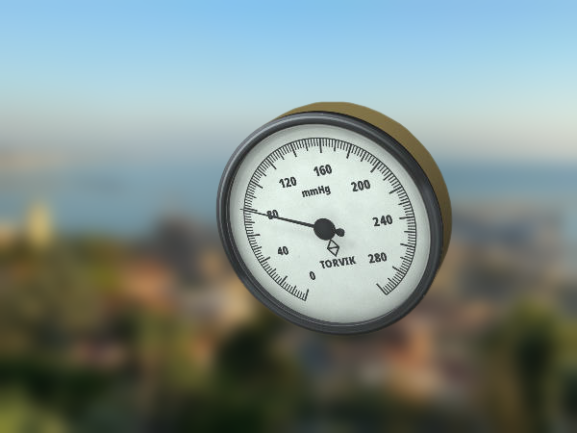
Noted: {"value": 80, "unit": "mmHg"}
